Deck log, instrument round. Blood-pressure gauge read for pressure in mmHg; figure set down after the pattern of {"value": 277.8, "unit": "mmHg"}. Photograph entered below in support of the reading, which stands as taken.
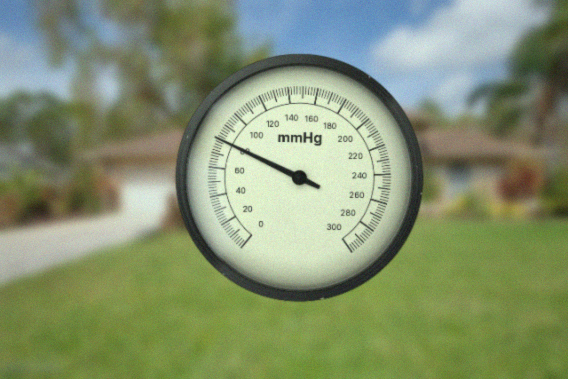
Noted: {"value": 80, "unit": "mmHg"}
